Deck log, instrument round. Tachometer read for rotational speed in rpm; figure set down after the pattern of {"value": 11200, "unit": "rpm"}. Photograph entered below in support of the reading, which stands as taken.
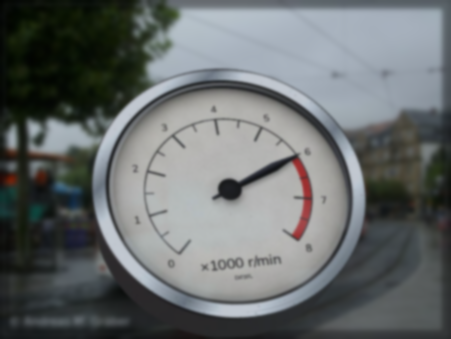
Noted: {"value": 6000, "unit": "rpm"}
